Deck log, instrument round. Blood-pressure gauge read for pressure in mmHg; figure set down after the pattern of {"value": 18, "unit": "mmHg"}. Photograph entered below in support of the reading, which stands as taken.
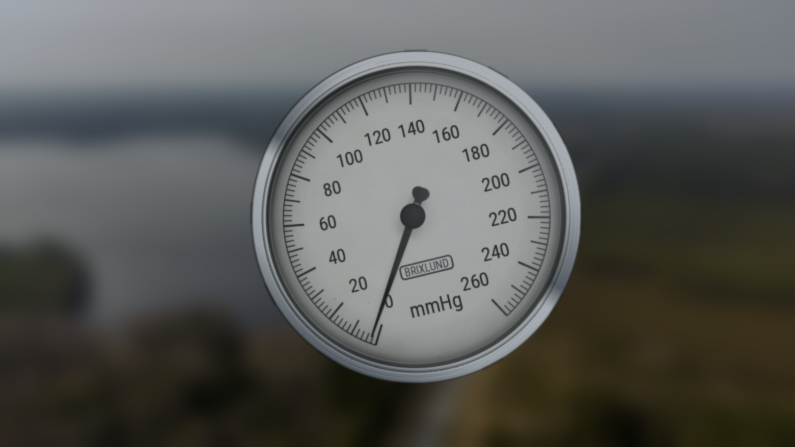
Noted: {"value": 2, "unit": "mmHg"}
